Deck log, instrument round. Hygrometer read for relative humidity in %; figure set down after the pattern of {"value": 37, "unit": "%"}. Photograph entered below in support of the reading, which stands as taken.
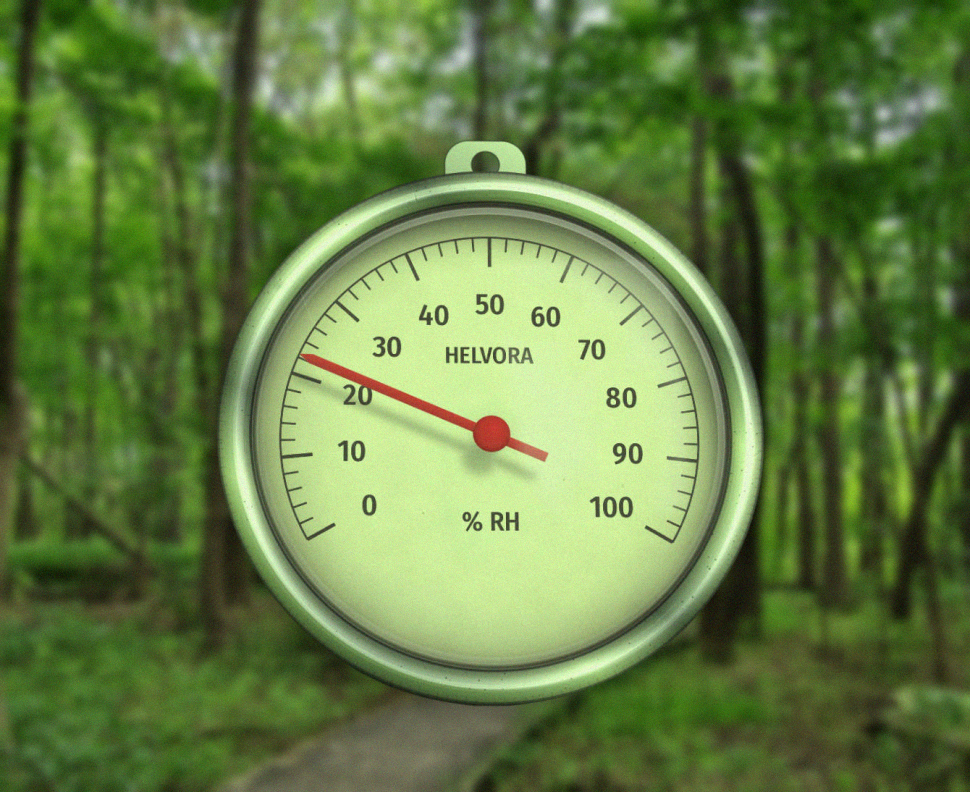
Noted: {"value": 22, "unit": "%"}
